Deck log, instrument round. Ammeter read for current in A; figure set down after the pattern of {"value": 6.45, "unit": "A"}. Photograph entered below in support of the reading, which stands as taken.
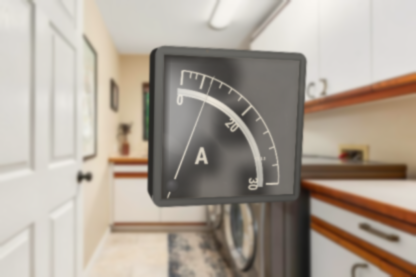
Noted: {"value": 12, "unit": "A"}
